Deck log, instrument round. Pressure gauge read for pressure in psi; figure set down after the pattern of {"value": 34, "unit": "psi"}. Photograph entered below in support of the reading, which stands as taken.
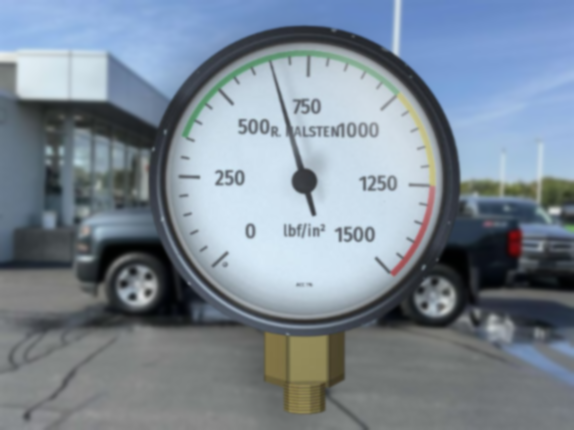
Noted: {"value": 650, "unit": "psi"}
